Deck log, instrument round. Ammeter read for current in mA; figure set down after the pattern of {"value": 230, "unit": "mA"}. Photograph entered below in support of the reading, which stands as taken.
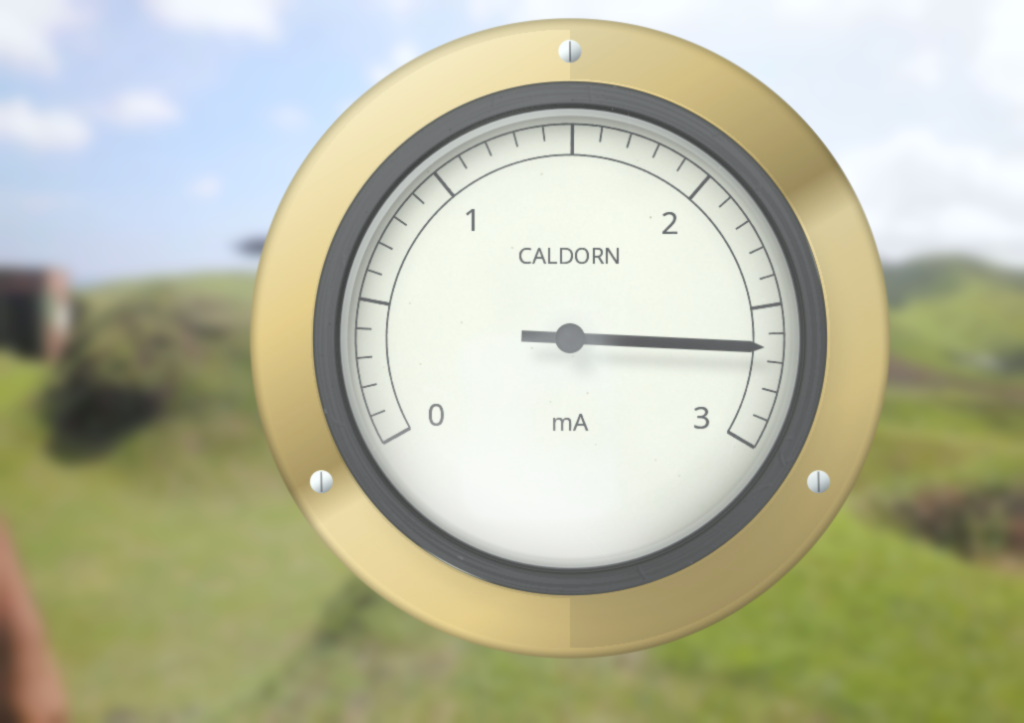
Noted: {"value": 2.65, "unit": "mA"}
